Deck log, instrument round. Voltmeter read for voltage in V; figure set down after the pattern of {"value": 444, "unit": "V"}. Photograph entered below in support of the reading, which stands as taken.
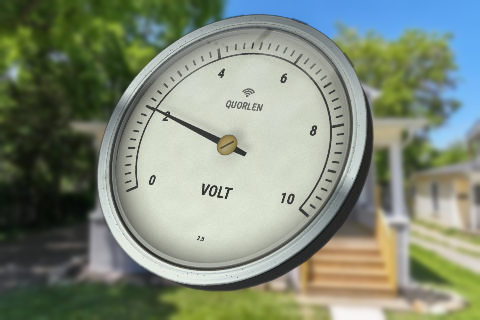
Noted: {"value": 2, "unit": "V"}
